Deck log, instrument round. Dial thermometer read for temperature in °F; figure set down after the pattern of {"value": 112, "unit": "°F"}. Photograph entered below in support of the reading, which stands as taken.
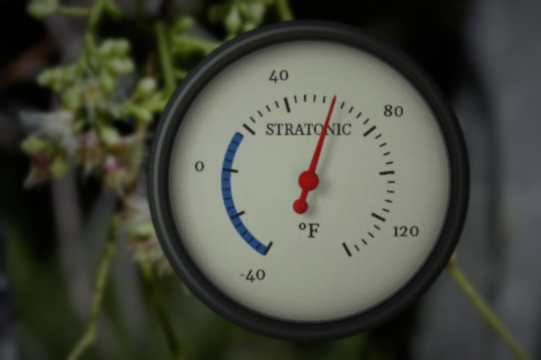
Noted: {"value": 60, "unit": "°F"}
